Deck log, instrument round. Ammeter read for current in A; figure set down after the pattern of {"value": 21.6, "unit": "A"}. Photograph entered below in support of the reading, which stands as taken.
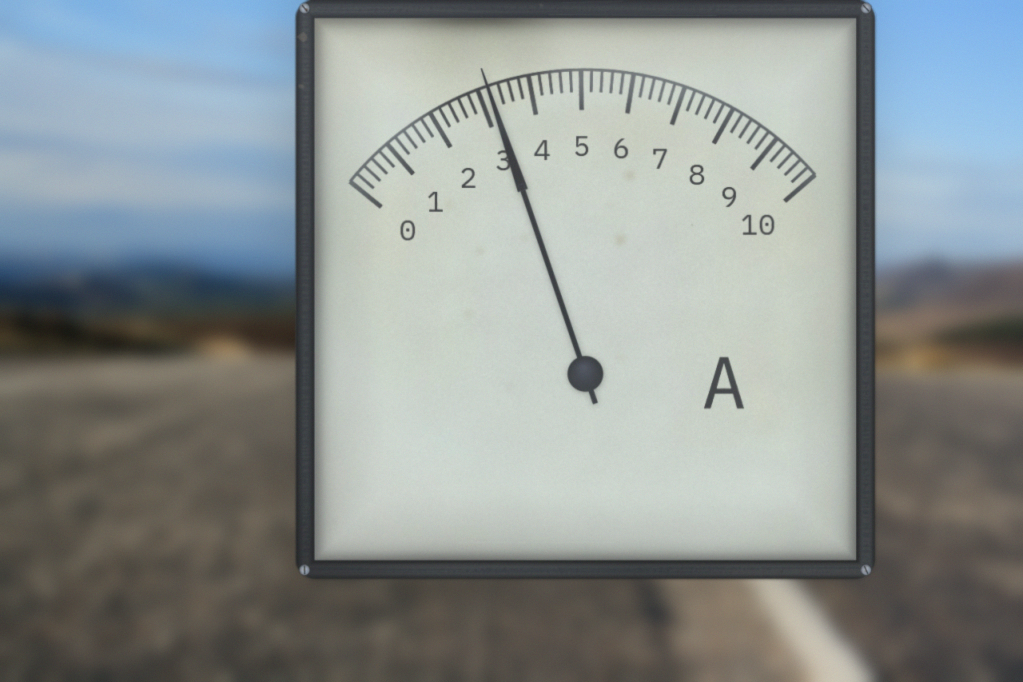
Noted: {"value": 3.2, "unit": "A"}
